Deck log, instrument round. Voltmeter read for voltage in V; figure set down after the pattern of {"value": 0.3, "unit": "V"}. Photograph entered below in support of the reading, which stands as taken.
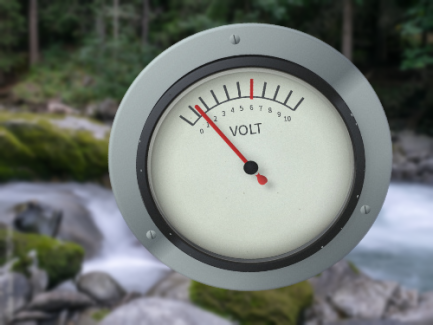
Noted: {"value": 1.5, "unit": "V"}
